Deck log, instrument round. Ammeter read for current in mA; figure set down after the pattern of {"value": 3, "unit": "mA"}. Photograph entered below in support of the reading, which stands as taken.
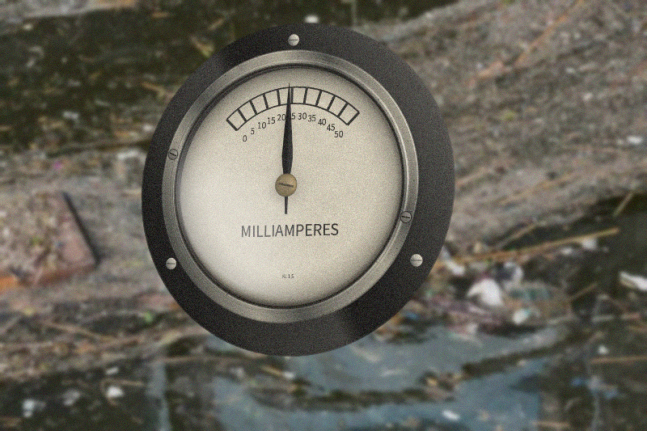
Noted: {"value": 25, "unit": "mA"}
